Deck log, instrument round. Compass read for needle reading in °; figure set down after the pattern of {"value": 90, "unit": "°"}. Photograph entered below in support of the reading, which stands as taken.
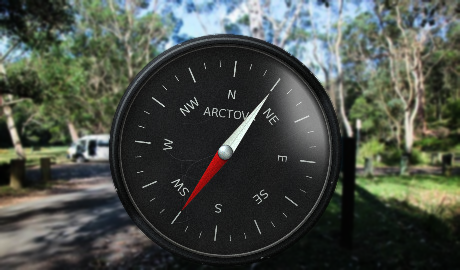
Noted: {"value": 210, "unit": "°"}
